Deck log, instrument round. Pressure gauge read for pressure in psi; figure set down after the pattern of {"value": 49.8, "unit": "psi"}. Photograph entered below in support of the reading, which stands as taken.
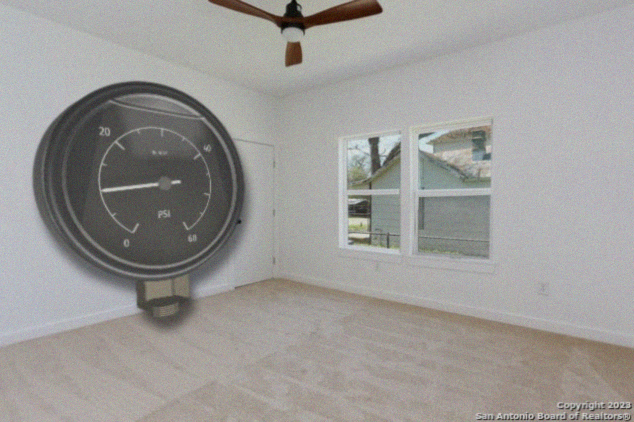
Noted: {"value": 10, "unit": "psi"}
